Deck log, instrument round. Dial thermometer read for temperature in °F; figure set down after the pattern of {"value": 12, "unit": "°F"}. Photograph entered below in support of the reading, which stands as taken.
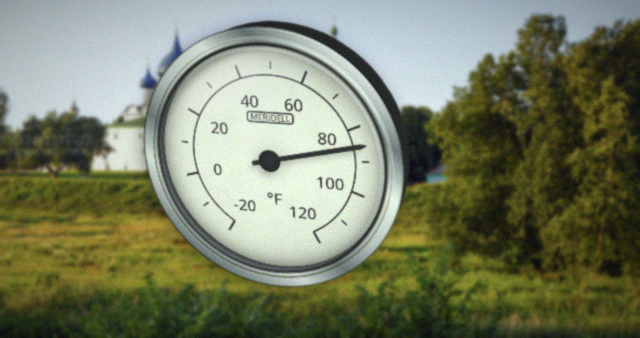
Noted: {"value": 85, "unit": "°F"}
